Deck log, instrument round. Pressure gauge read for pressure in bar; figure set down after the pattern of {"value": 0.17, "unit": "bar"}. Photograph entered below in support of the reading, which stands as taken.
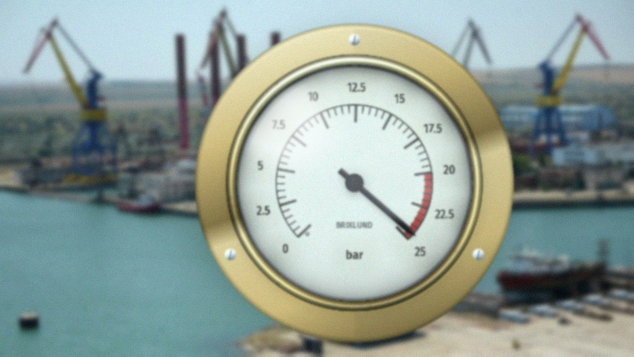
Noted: {"value": 24.5, "unit": "bar"}
